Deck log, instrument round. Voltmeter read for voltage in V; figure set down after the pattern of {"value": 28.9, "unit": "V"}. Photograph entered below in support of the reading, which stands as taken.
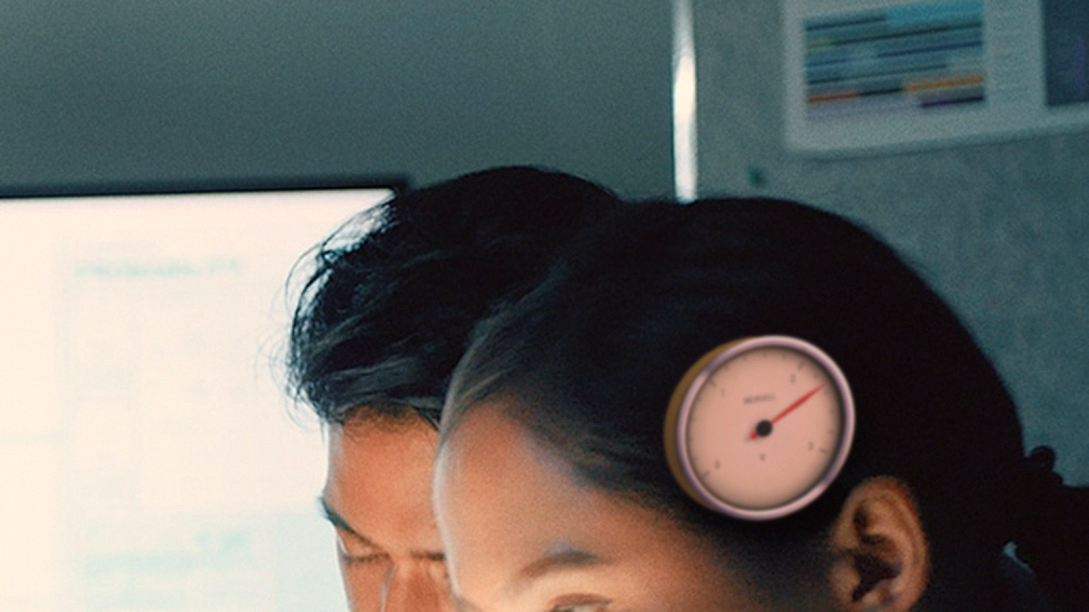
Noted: {"value": 2.3, "unit": "V"}
